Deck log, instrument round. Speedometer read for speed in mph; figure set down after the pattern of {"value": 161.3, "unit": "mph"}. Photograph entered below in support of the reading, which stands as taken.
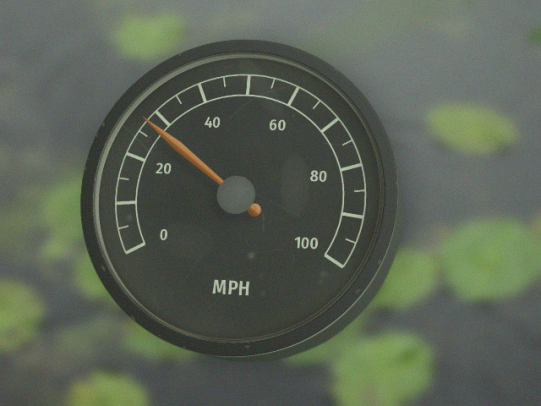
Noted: {"value": 27.5, "unit": "mph"}
